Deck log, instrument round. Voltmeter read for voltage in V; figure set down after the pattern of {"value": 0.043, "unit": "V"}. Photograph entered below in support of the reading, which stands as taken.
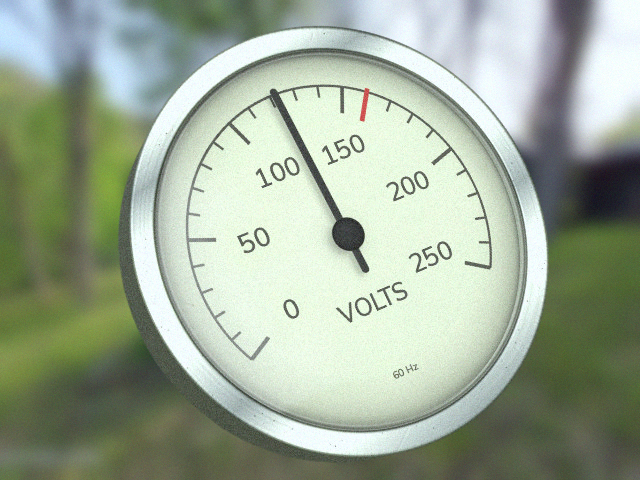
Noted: {"value": 120, "unit": "V"}
